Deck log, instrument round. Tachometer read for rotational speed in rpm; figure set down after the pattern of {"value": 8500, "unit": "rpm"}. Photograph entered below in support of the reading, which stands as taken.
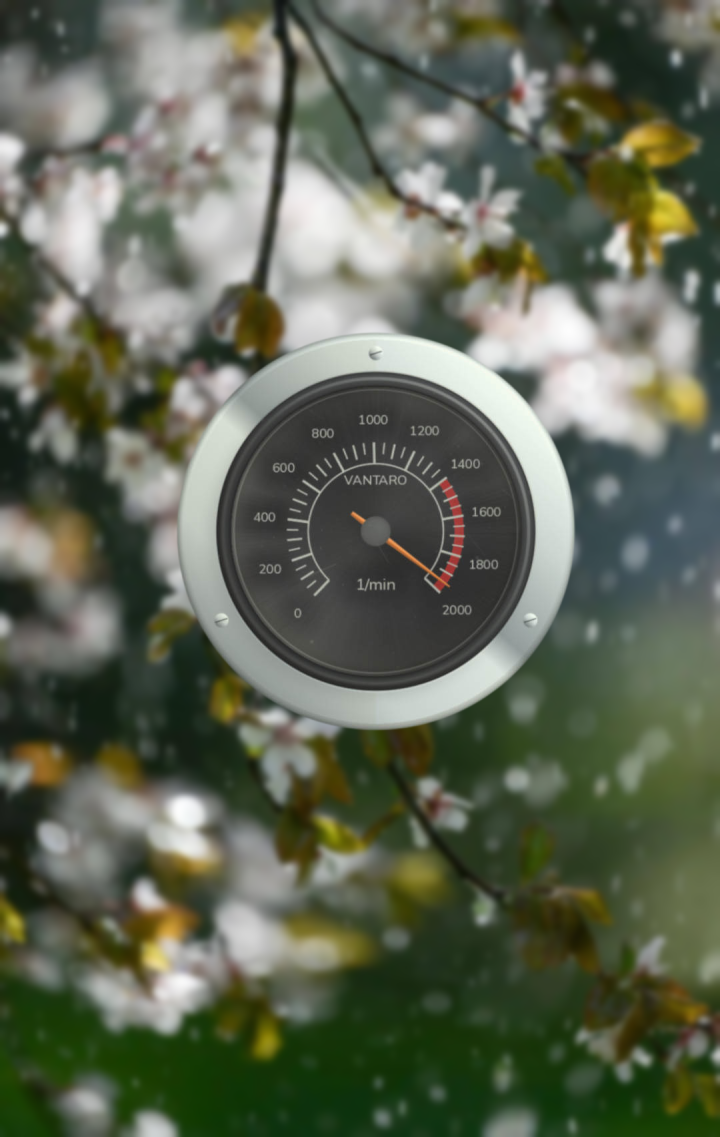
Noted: {"value": 1950, "unit": "rpm"}
